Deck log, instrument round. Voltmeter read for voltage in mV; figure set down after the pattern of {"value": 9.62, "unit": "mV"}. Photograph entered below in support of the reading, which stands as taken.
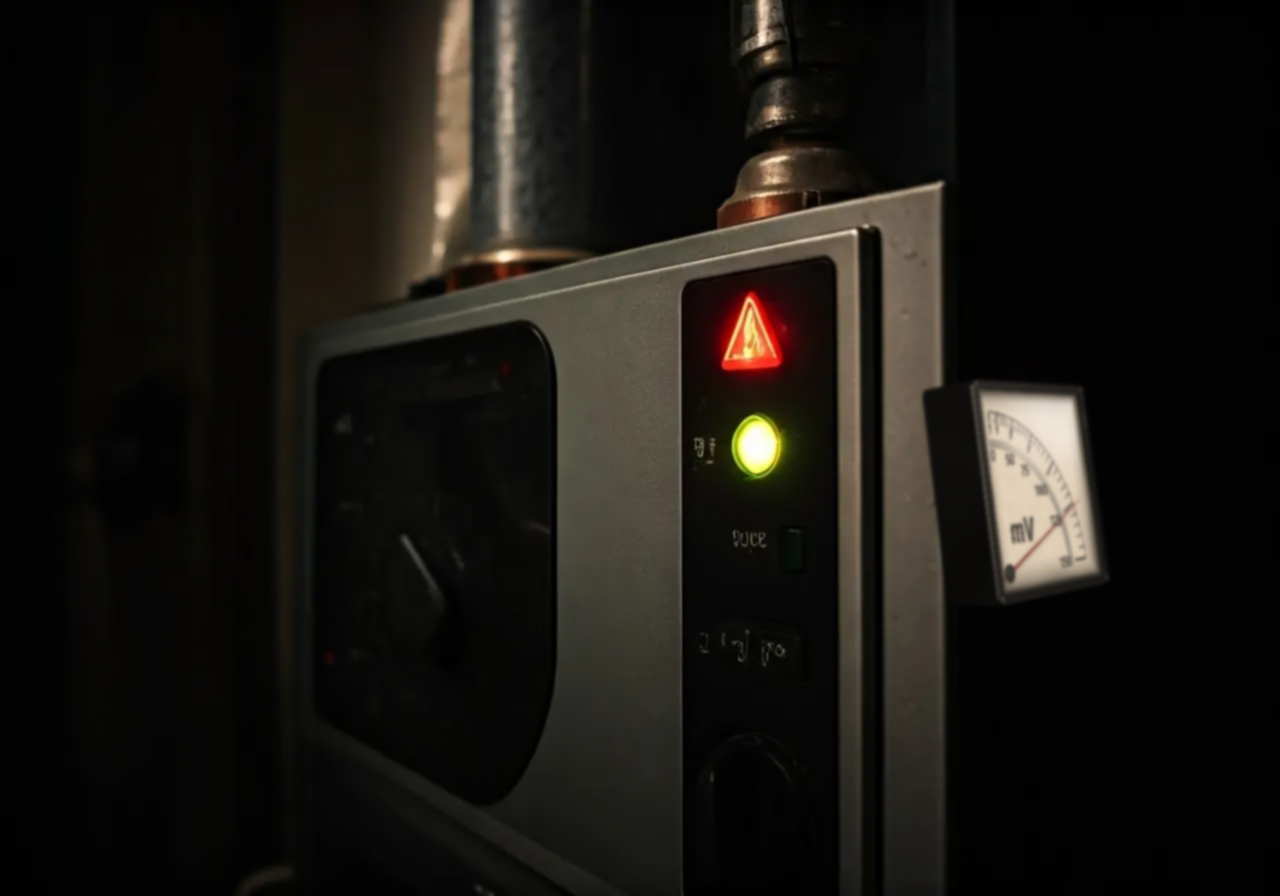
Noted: {"value": 125, "unit": "mV"}
